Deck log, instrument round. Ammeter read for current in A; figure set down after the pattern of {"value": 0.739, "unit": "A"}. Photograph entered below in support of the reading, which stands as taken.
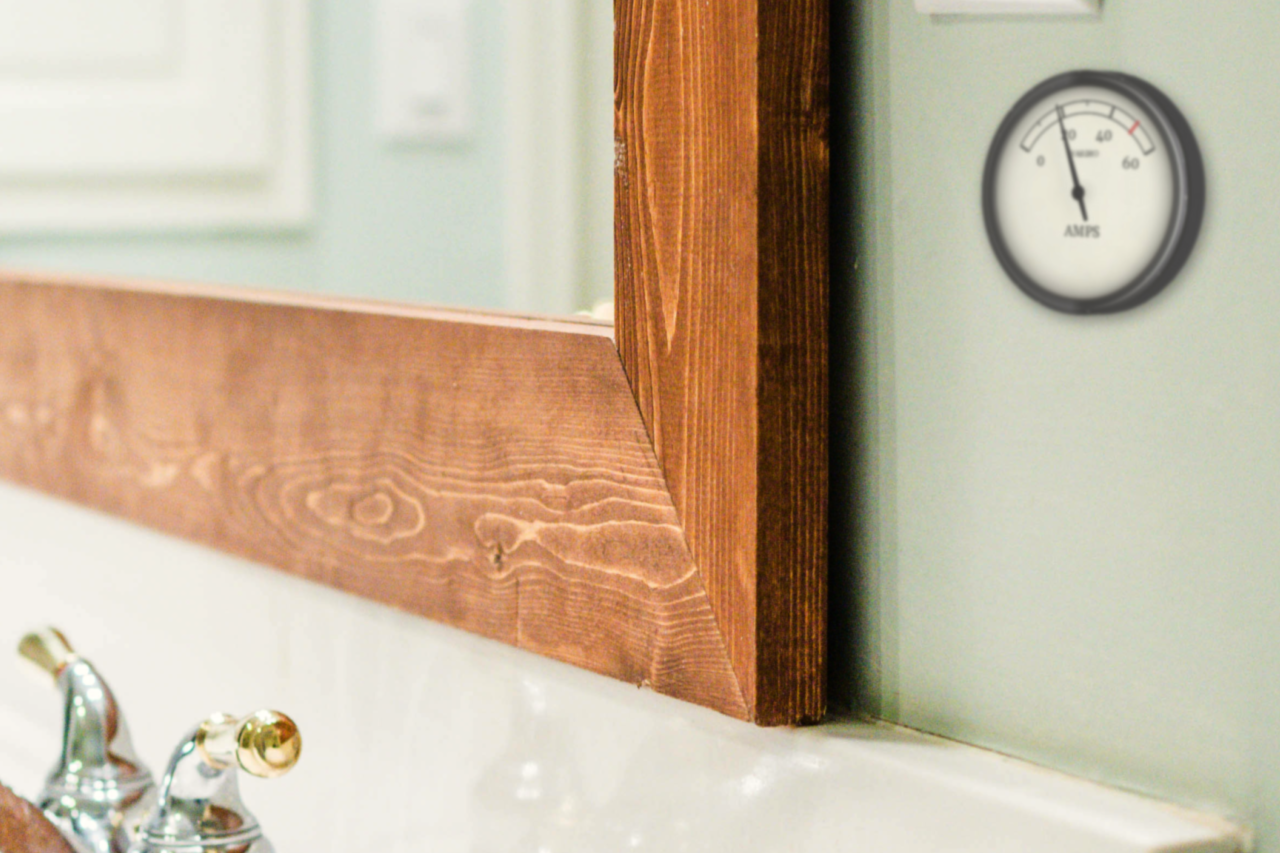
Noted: {"value": 20, "unit": "A"}
